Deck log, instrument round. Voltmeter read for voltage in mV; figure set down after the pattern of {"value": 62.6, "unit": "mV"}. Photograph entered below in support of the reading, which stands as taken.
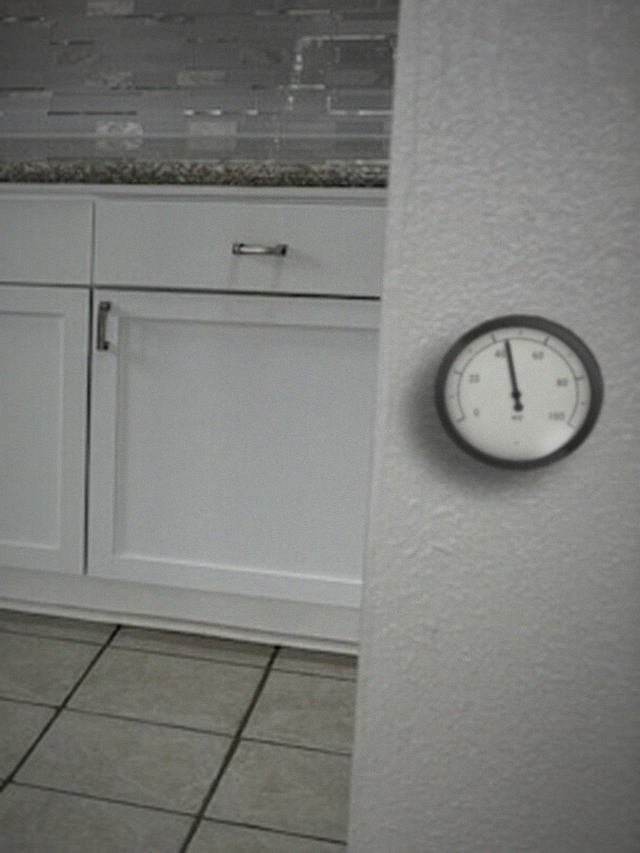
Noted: {"value": 45, "unit": "mV"}
